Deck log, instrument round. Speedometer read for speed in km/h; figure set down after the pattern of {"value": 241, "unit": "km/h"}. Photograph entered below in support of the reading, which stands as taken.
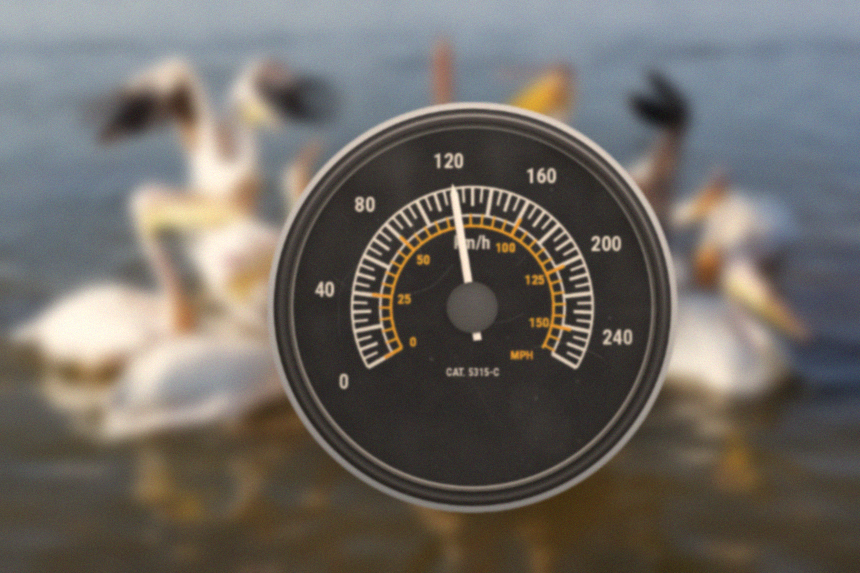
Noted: {"value": 120, "unit": "km/h"}
